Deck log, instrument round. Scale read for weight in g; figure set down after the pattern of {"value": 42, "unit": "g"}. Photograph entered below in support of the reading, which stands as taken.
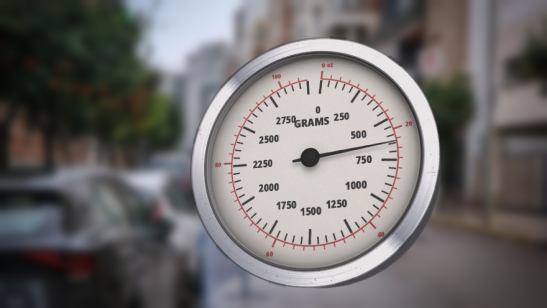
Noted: {"value": 650, "unit": "g"}
